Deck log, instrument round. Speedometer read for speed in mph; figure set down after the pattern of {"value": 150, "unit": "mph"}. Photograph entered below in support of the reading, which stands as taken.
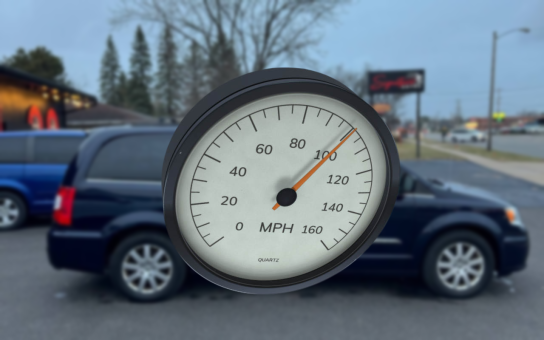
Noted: {"value": 100, "unit": "mph"}
